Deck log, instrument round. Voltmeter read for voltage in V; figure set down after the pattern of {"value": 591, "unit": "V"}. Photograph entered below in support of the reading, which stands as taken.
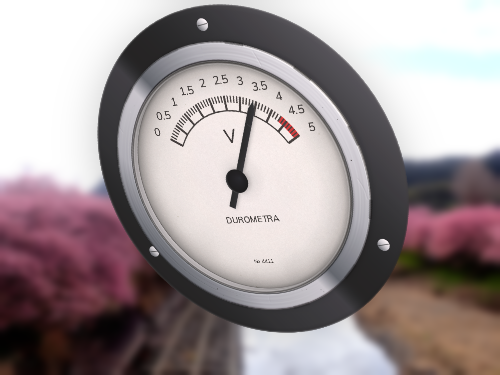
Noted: {"value": 3.5, "unit": "V"}
